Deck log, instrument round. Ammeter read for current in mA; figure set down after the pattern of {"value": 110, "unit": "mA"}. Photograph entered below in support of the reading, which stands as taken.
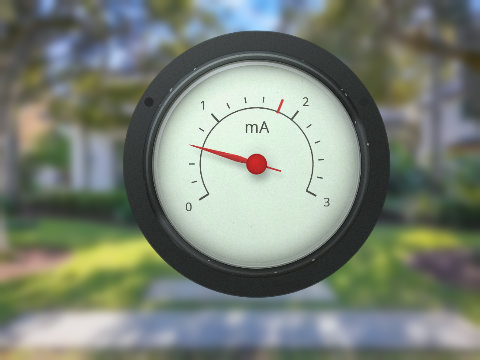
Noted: {"value": 0.6, "unit": "mA"}
